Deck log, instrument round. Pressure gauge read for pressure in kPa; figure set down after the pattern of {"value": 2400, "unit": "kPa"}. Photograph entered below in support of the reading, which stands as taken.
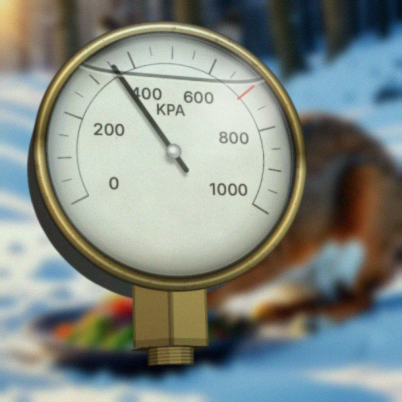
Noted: {"value": 350, "unit": "kPa"}
